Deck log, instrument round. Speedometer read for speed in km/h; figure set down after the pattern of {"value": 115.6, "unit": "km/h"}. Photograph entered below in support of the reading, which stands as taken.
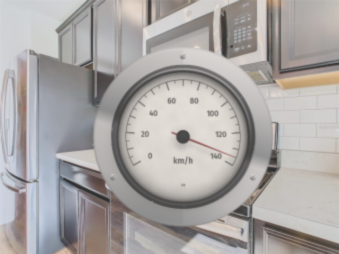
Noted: {"value": 135, "unit": "km/h"}
